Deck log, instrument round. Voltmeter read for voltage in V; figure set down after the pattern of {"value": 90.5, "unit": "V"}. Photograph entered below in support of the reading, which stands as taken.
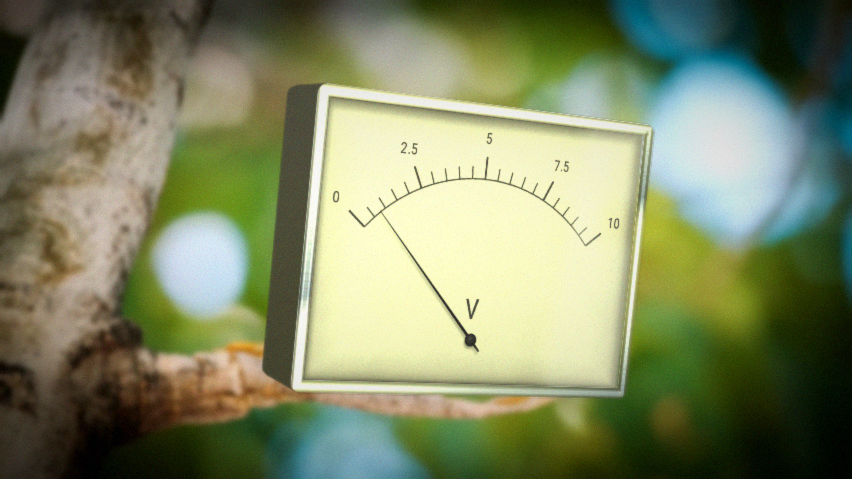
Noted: {"value": 0.75, "unit": "V"}
